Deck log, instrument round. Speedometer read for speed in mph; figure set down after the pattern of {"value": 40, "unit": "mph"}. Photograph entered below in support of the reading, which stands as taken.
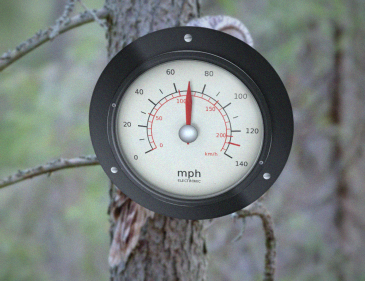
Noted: {"value": 70, "unit": "mph"}
